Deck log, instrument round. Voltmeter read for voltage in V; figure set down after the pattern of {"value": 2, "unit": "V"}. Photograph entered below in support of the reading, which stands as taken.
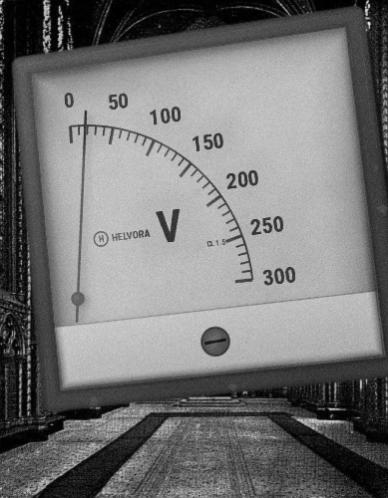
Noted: {"value": 20, "unit": "V"}
